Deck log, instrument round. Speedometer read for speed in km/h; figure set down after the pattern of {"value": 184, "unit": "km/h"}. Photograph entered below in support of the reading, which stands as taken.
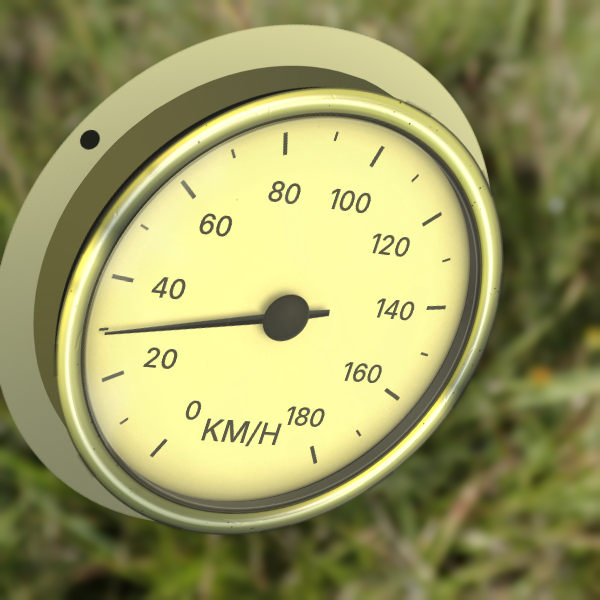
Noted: {"value": 30, "unit": "km/h"}
